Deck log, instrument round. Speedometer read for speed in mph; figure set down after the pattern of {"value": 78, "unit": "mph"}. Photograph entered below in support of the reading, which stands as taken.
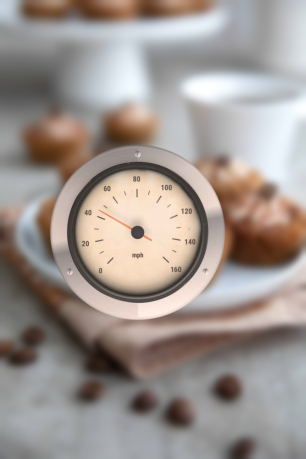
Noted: {"value": 45, "unit": "mph"}
